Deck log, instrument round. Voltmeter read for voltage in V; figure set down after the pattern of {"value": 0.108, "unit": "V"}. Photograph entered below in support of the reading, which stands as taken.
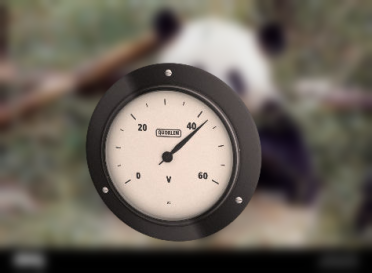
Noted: {"value": 42.5, "unit": "V"}
